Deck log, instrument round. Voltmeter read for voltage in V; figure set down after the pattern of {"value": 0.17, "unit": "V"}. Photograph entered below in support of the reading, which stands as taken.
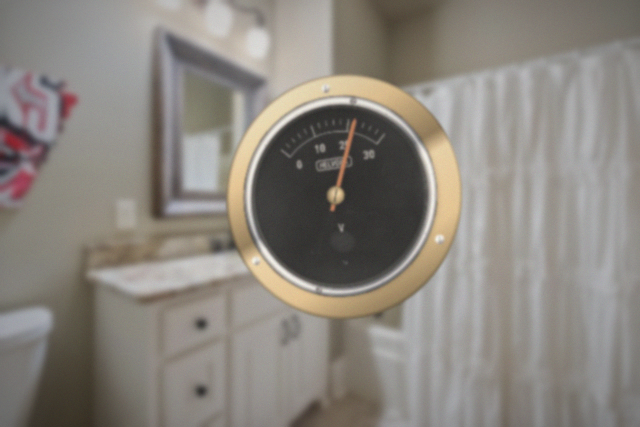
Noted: {"value": 22, "unit": "V"}
